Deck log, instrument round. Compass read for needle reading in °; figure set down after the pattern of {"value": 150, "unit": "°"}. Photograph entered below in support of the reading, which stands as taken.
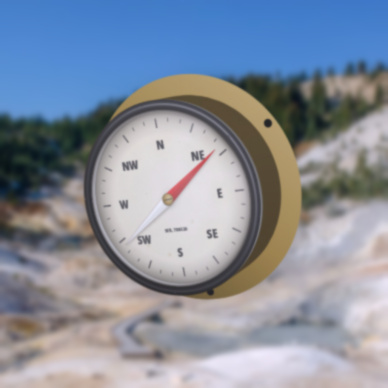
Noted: {"value": 55, "unit": "°"}
